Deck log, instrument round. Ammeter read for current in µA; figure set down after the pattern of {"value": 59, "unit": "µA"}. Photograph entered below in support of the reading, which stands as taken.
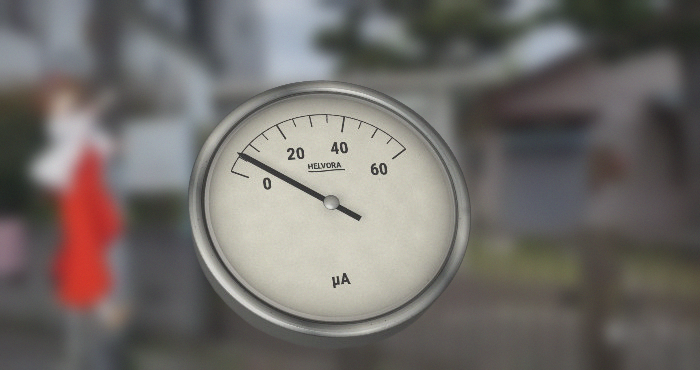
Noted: {"value": 5, "unit": "µA"}
